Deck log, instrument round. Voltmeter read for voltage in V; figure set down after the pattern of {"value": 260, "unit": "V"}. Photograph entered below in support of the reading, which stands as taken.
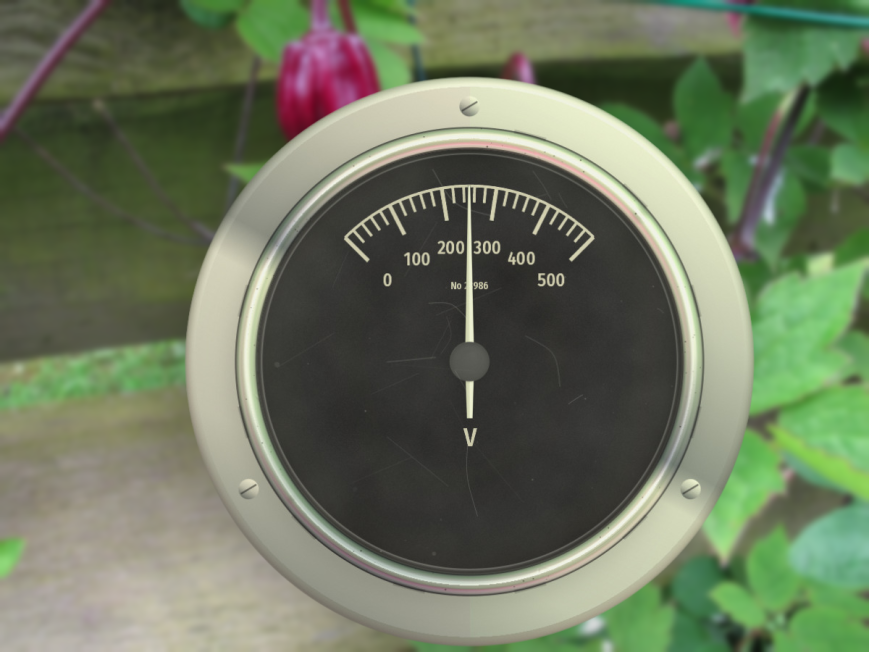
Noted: {"value": 250, "unit": "V"}
